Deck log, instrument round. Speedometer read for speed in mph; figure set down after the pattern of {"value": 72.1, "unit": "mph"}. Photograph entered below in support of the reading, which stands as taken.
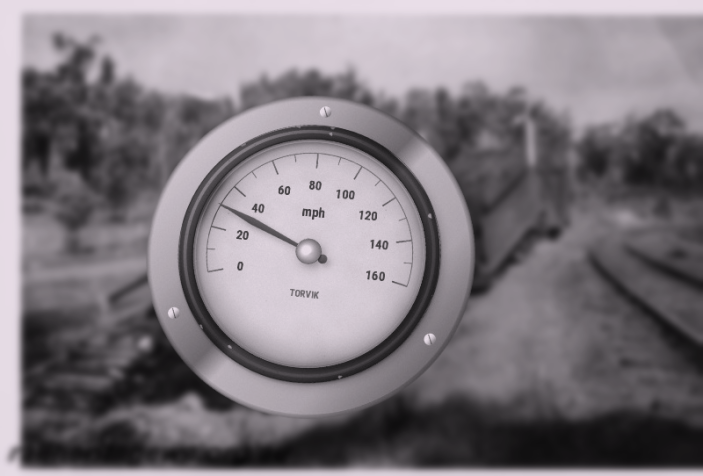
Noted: {"value": 30, "unit": "mph"}
